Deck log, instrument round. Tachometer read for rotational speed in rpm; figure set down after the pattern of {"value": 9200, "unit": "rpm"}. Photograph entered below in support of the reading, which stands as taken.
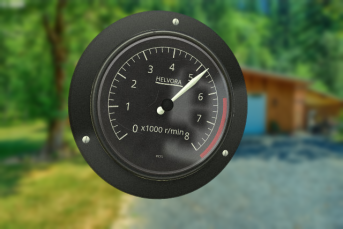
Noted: {"value": 5200, "unit": "rpm"}
